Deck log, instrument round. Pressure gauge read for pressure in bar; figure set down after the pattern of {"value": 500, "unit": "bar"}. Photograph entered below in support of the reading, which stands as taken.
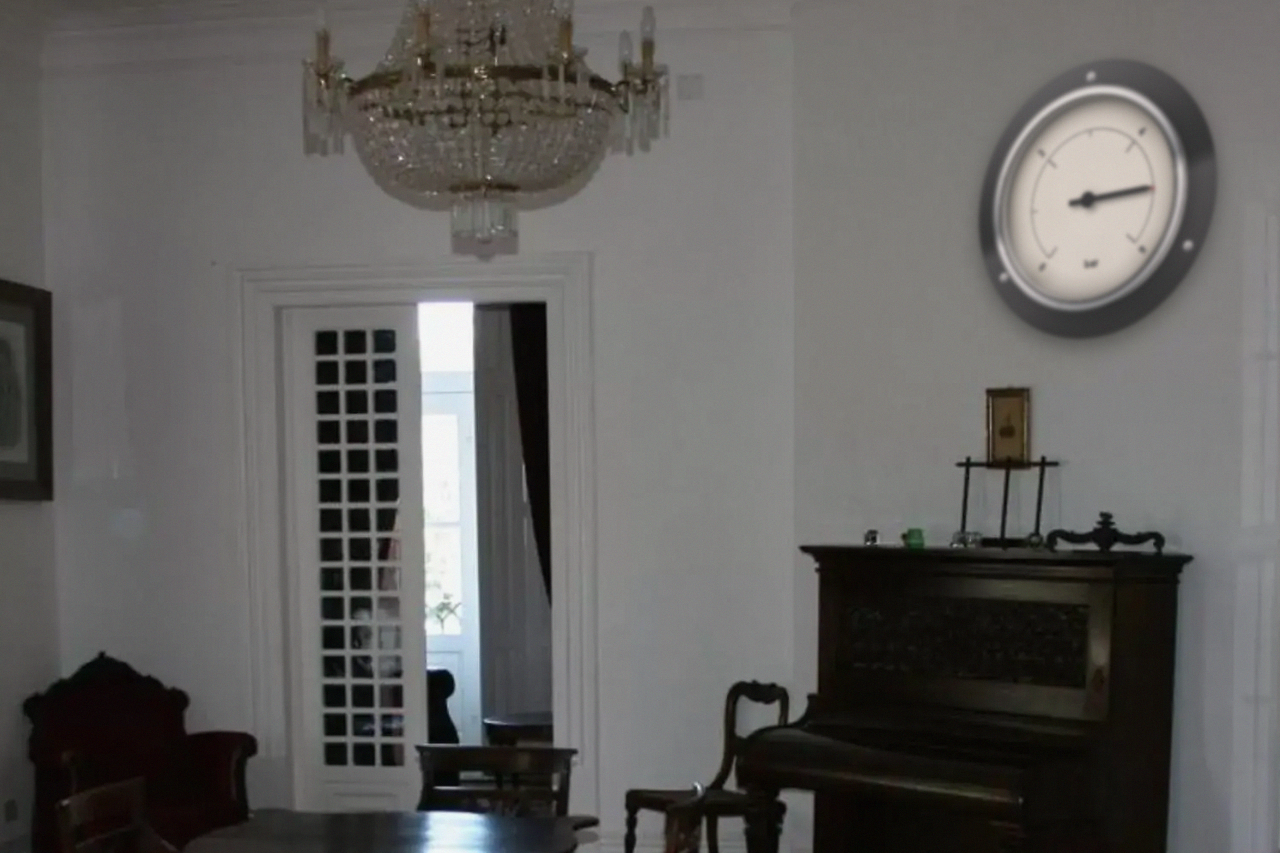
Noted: {"value": 5, "unit": "bar"}
